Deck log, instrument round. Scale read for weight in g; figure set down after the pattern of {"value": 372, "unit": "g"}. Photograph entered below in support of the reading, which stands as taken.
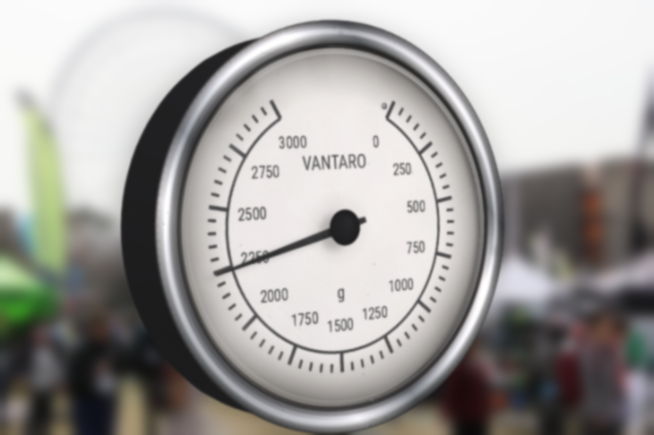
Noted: {"value": 2250, "unit": "g"}
